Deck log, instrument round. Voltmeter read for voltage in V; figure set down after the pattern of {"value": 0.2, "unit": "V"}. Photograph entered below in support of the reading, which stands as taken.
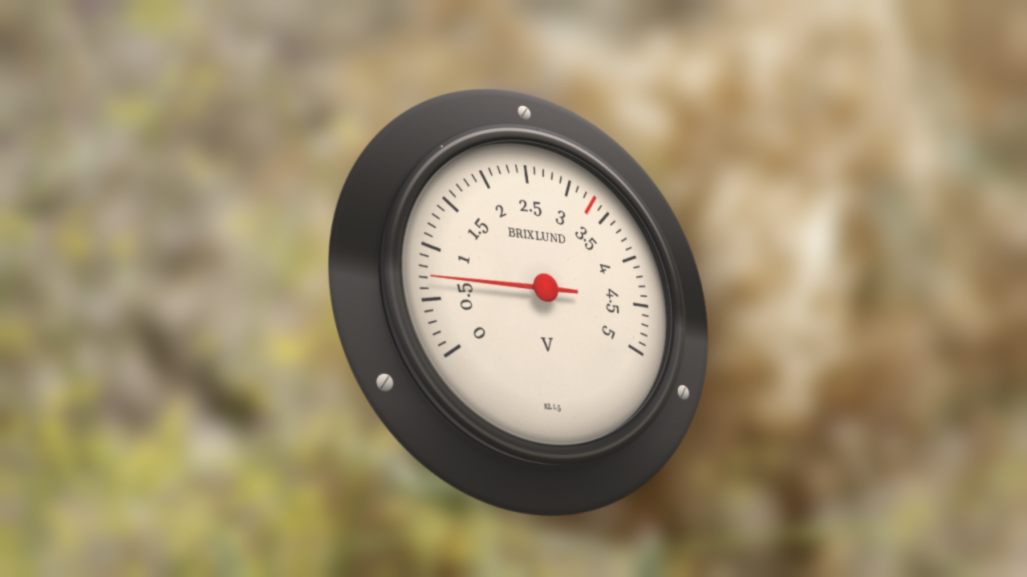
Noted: {"value": 0.7, "unit": "V"}
